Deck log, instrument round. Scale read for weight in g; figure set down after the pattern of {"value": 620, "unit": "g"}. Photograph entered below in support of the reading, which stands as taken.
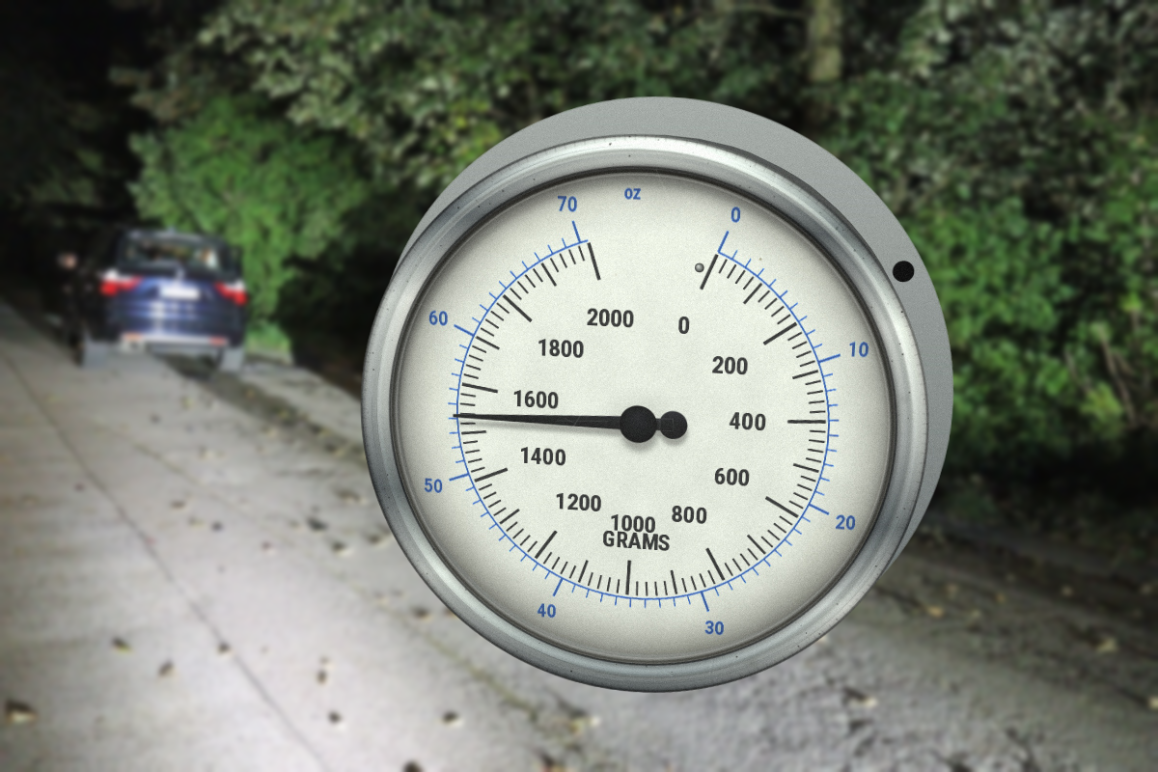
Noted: {"value": 1540, "unit": "g"}
